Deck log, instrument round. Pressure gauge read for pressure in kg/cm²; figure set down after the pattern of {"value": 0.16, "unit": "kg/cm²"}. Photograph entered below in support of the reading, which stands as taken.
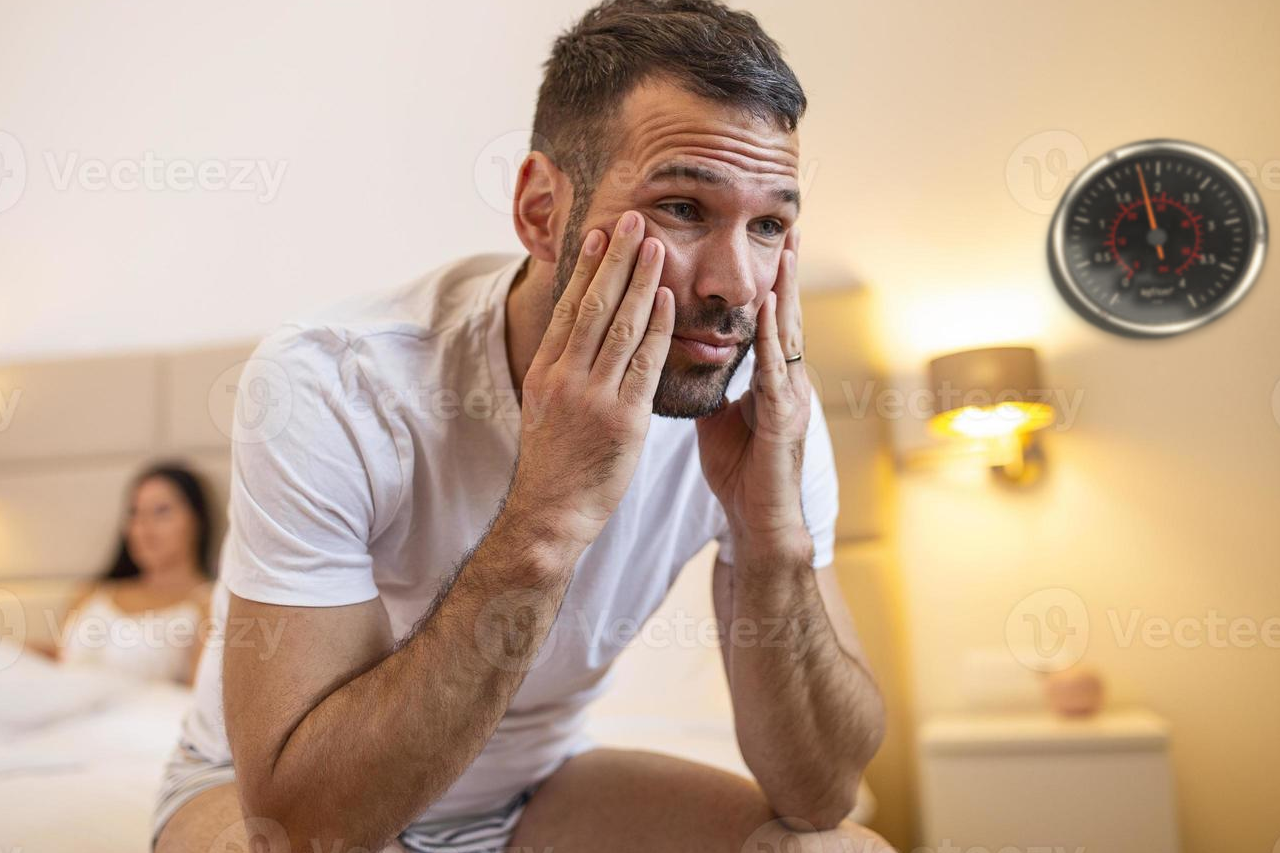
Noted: {"value": 1.8, "unit": "kg/cm²"}
